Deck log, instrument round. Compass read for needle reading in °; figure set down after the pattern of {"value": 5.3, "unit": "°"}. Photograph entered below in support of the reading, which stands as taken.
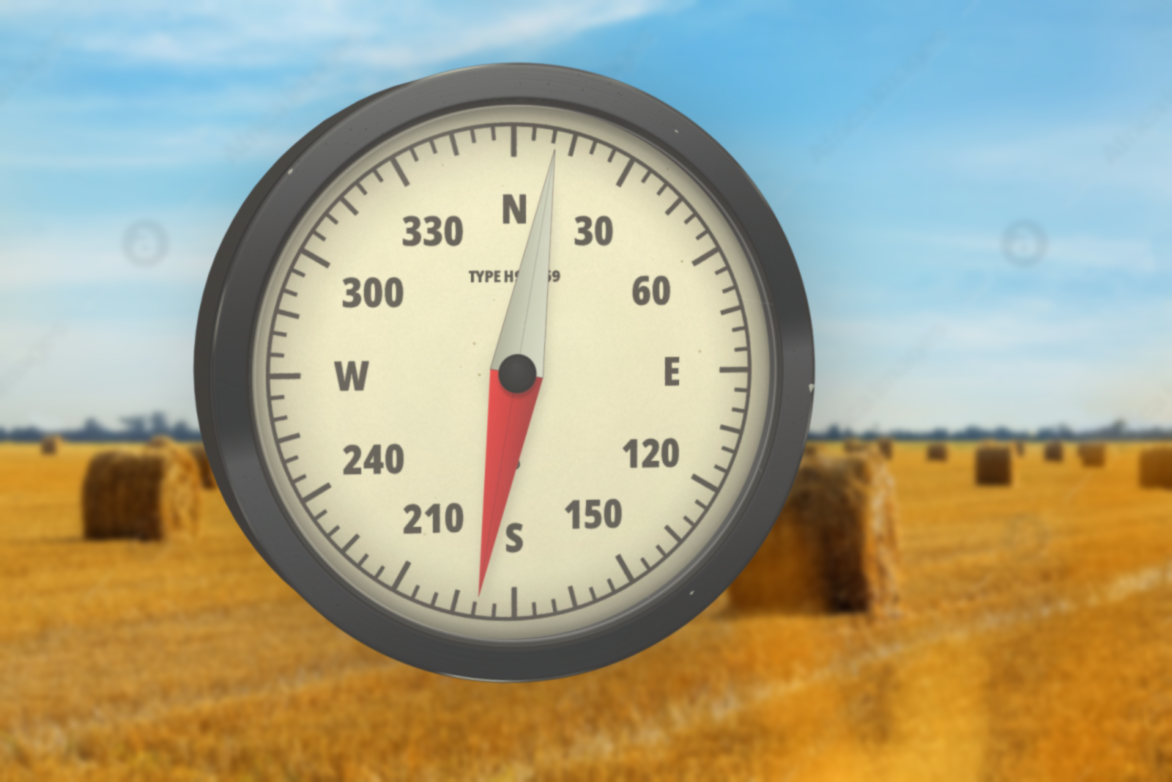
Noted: {"value": 190, "unit": "°"}
